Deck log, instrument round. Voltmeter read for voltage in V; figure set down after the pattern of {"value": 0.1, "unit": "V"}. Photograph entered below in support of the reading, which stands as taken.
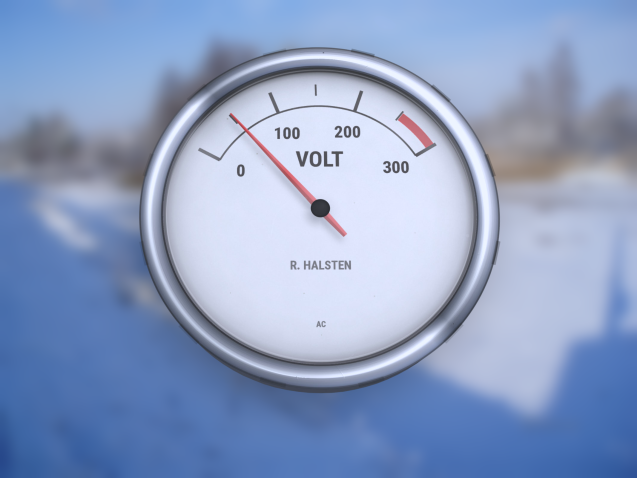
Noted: {"value": 50, "unit": "V"}
